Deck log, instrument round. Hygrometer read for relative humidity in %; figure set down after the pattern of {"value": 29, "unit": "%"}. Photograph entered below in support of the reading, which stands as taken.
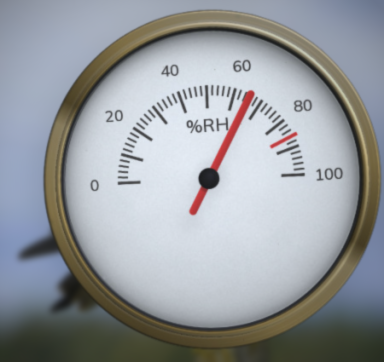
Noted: {"value": 66, "unit": "%"}
